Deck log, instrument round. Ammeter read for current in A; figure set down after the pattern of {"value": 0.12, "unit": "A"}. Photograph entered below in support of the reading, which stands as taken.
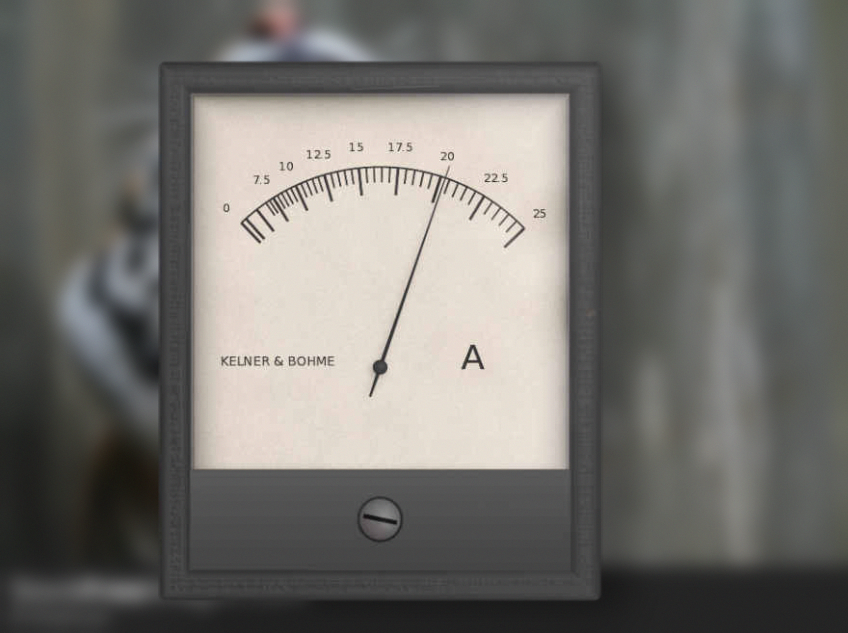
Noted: {"value": 20.25, "unit": "A"}
